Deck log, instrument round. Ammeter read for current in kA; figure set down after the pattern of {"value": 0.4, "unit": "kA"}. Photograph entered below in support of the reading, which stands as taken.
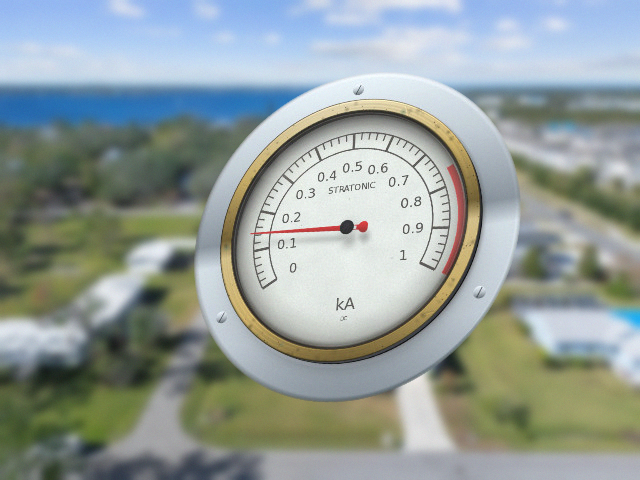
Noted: {"value": 0.14, "unit": "kA"}
